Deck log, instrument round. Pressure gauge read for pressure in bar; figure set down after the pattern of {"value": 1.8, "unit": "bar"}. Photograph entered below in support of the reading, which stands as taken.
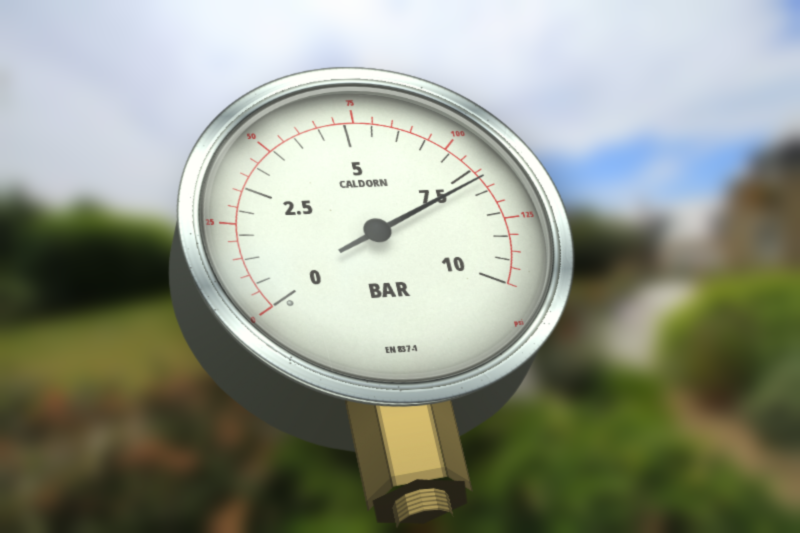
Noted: {"value": 7.75, "unit": "bar"}
